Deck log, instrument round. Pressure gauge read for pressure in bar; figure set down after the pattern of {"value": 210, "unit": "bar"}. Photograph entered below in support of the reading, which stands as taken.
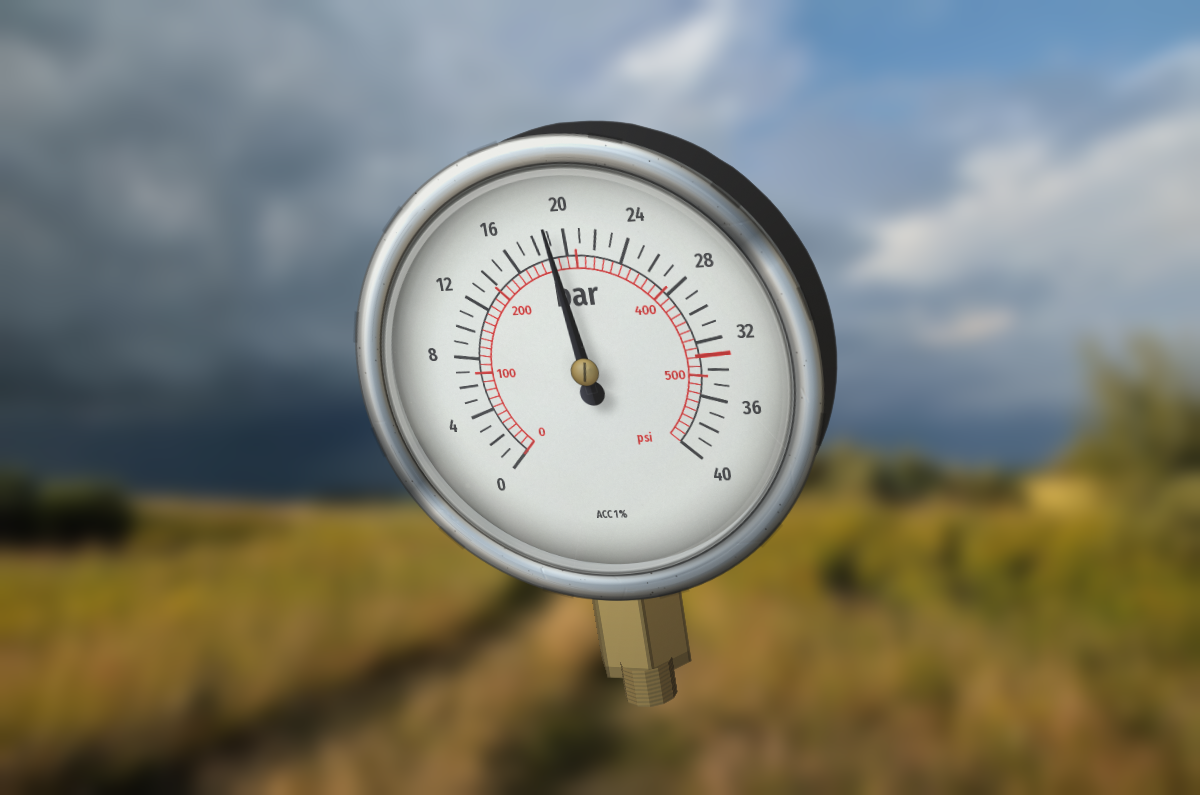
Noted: {"value": 19, "unit": "bar"}
